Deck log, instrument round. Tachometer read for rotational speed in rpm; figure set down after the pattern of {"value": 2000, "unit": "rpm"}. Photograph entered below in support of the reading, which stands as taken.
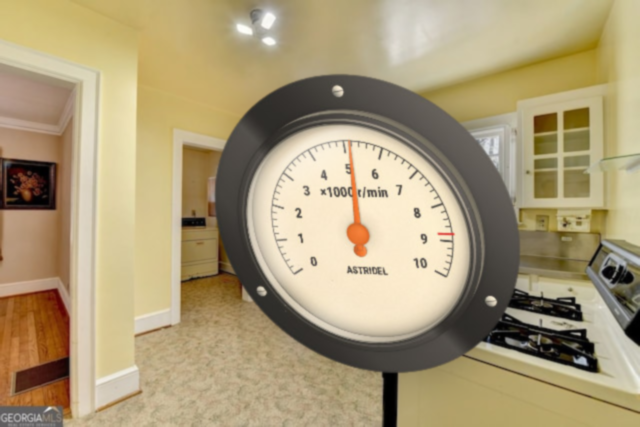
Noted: {"value": 5200, "unit": "rpm"}
